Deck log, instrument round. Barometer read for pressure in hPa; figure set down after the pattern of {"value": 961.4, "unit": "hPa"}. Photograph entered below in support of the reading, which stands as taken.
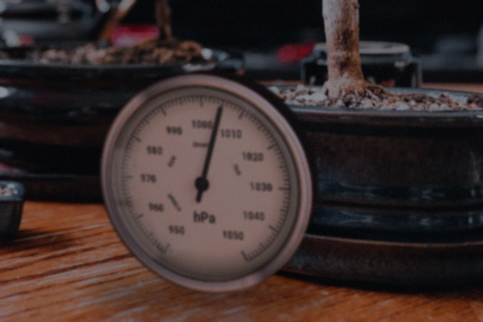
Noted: {"value": 1005, "unit": "hPa"}
